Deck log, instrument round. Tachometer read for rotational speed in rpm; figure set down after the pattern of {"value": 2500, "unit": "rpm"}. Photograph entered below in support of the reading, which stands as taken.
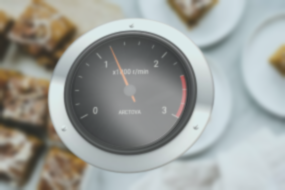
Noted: {"value": 1200, "unit": "rpm"}
